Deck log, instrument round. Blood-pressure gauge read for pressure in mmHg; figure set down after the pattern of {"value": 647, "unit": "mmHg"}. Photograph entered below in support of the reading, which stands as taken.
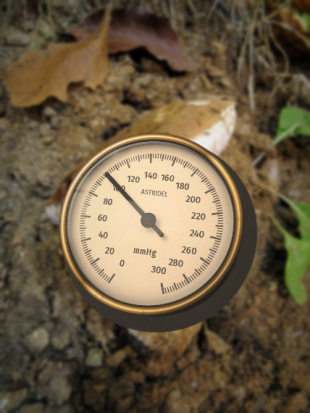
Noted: {"value": 100, "unit": "mmHg"}
